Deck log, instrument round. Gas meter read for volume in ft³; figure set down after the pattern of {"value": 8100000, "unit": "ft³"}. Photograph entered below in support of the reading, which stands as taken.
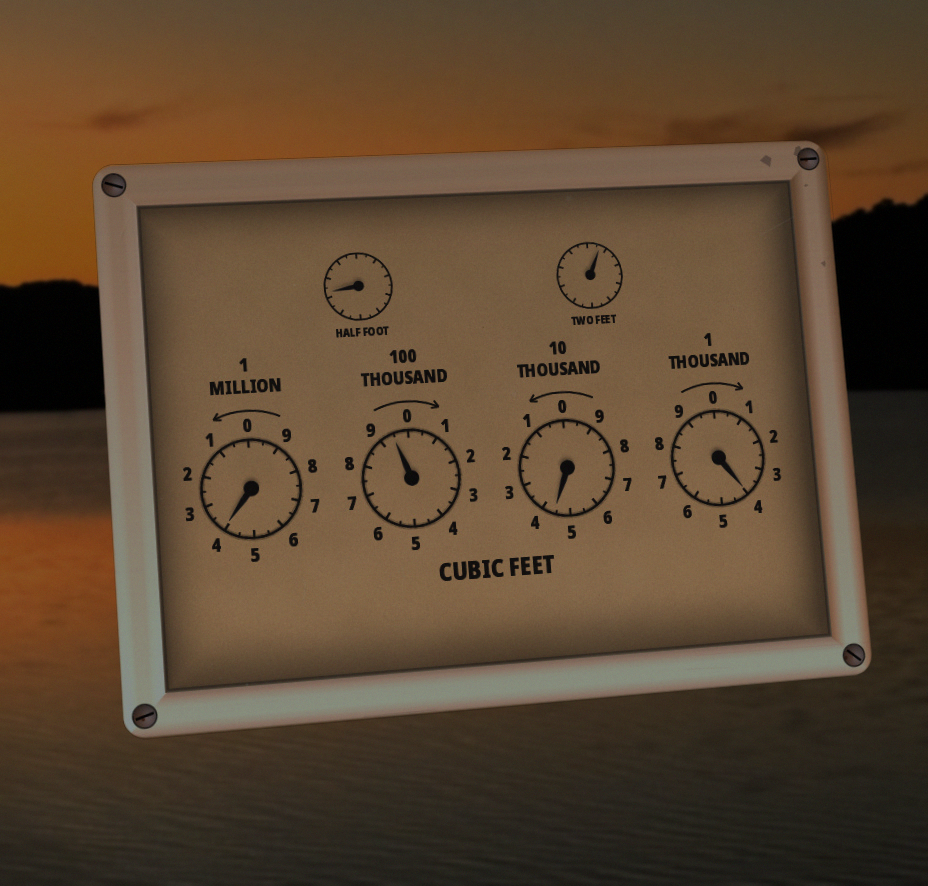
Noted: {"value": 394400, "unit": "ft³"}
